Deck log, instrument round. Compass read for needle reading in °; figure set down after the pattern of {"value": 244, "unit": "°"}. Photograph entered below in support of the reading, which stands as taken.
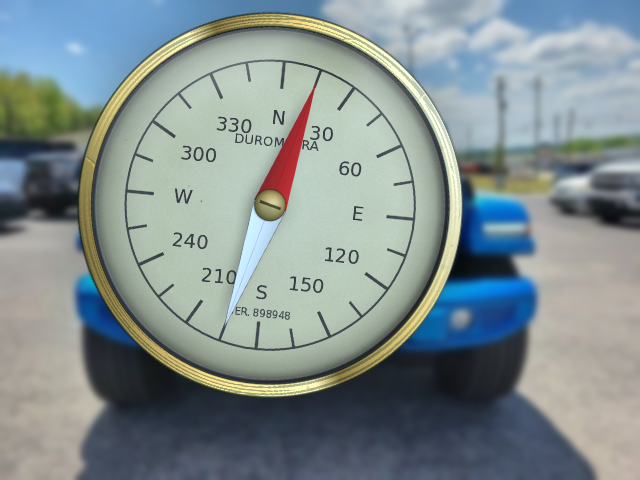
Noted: {"value": 15, "unit": "°"}
